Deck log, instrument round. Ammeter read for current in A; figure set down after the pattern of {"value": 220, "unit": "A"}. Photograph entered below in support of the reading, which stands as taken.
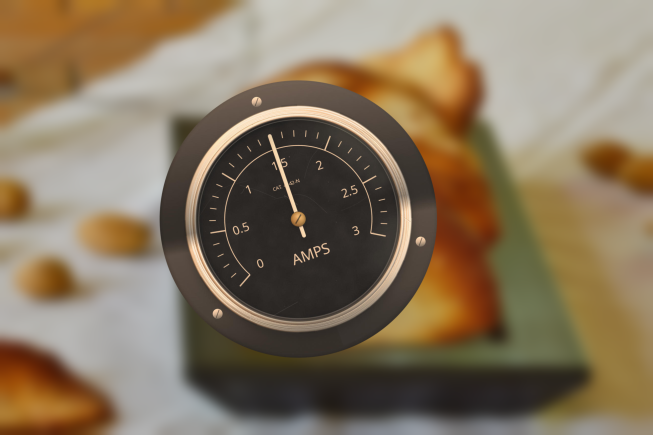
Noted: {"value": 1.5, "unit": "A"}
